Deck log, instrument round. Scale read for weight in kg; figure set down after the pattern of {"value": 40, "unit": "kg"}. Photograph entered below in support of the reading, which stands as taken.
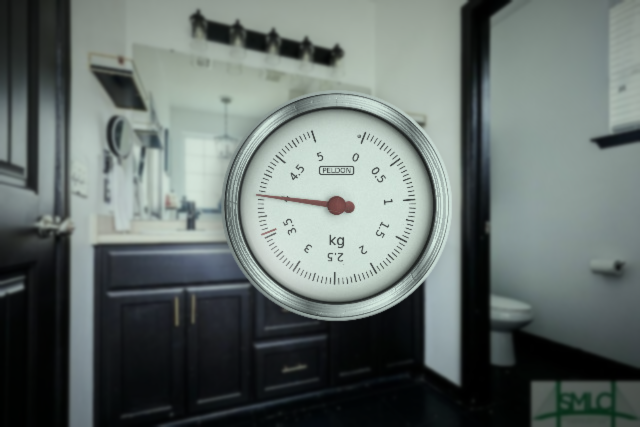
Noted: {"value": 4, "unit": "kg"}
